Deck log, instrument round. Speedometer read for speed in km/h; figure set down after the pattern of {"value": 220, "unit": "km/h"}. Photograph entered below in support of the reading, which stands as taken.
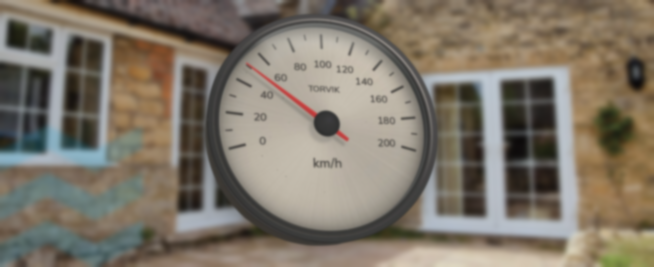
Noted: {"value": 50, "unit": "km/h"}
